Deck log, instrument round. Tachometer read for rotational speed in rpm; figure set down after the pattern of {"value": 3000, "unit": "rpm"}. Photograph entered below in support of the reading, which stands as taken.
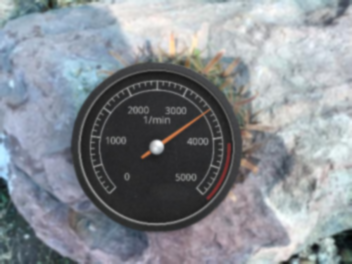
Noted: {"value": 3500, "unit": "rpm"}
